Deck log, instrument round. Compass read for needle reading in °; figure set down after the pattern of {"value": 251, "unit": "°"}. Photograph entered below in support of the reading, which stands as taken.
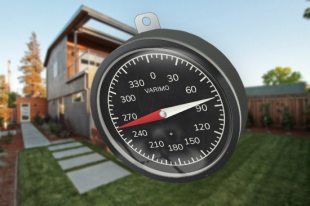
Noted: {"value": 260, "unit": "°"}
